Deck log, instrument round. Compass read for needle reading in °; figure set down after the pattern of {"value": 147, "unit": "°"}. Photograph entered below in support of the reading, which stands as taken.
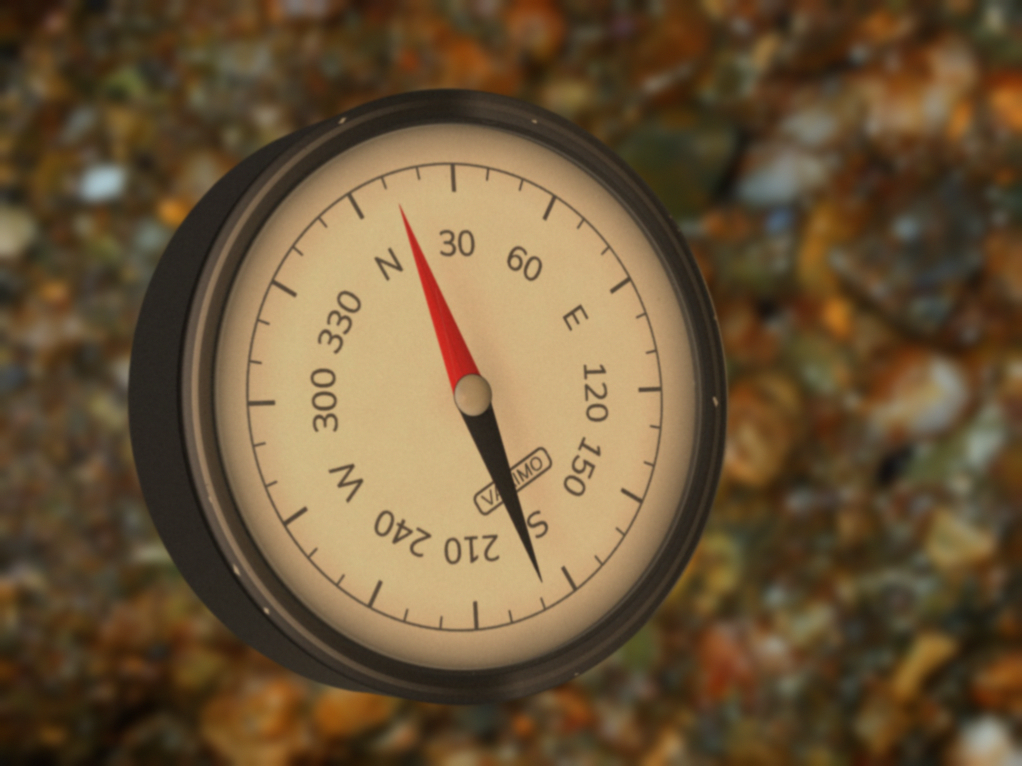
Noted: {"value": 10, "unit": "°"}
